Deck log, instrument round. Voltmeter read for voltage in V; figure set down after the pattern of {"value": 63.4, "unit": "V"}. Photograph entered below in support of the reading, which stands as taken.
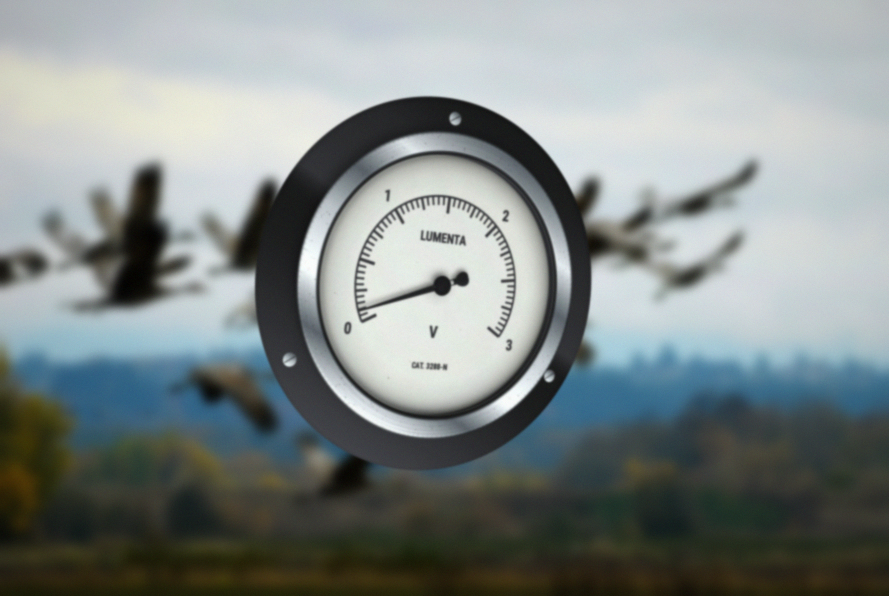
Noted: {"value": 0.1, "unit": "V"}
